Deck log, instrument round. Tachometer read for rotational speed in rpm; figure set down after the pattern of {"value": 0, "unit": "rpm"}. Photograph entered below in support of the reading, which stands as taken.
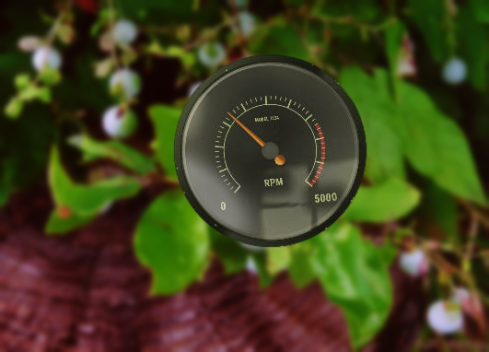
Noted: {"value": 1700, "unit": "rpm"}
